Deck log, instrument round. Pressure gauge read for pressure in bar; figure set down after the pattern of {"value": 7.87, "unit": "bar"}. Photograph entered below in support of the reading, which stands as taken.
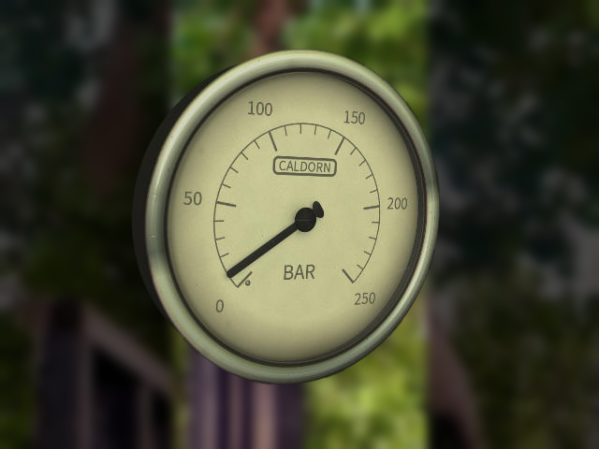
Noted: {"value": 10, "unit": "bar"}
